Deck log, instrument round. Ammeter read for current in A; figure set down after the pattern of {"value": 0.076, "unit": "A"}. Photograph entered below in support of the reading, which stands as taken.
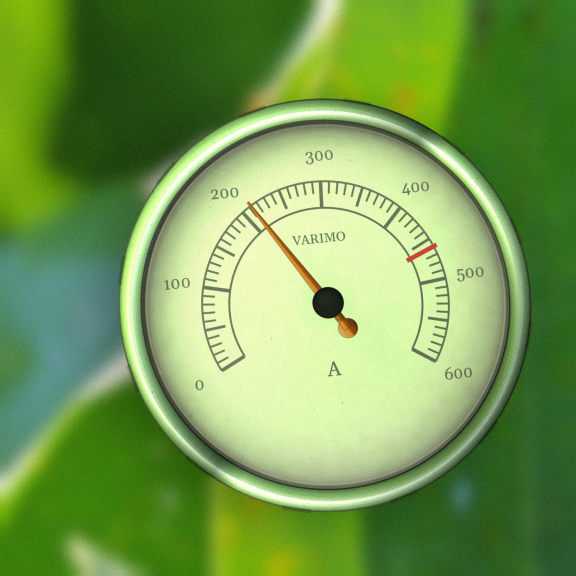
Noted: {"value": 210, "unit": "A"}
